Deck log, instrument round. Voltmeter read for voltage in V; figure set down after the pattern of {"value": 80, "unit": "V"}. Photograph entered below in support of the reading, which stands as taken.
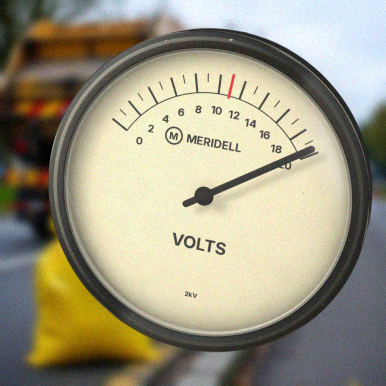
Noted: {"value": 19.5, "unit": "V"}
